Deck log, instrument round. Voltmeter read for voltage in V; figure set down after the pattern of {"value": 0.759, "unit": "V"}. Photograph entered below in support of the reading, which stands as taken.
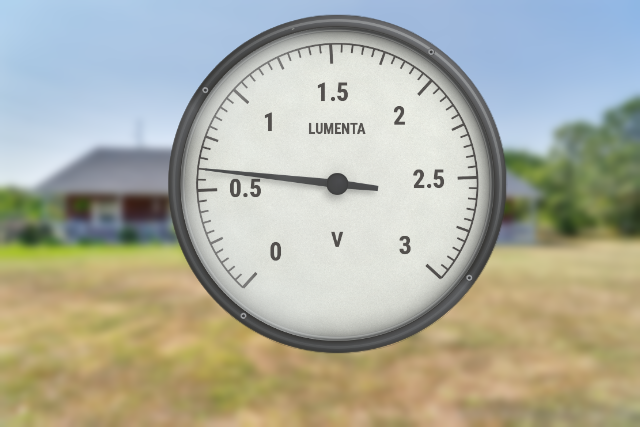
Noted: {"value": 0.6, "unit": "V"}
